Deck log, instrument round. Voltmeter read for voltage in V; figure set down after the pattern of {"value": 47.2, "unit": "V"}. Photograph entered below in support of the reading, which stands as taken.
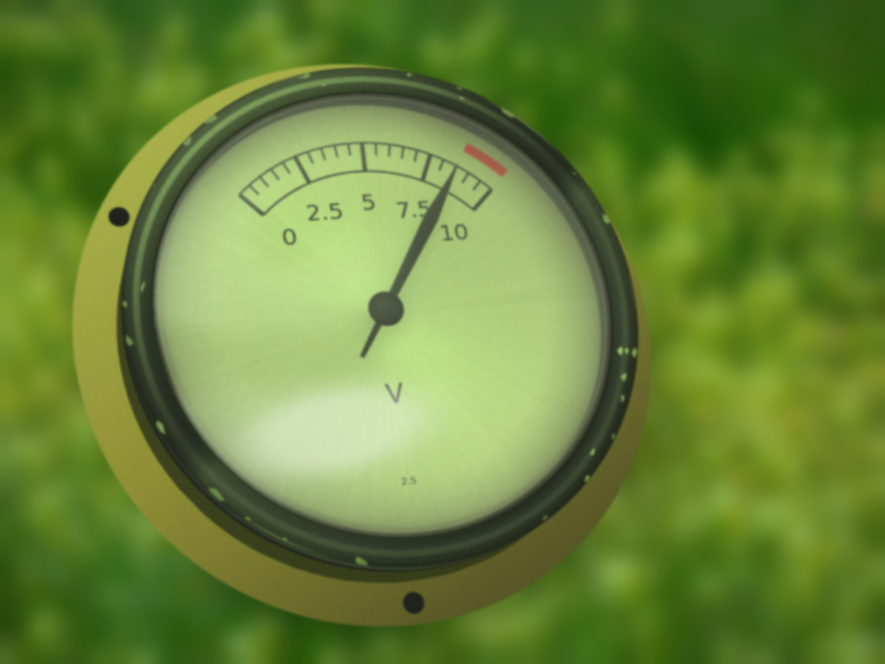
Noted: {"value": 8.5, "unit": "V"}
